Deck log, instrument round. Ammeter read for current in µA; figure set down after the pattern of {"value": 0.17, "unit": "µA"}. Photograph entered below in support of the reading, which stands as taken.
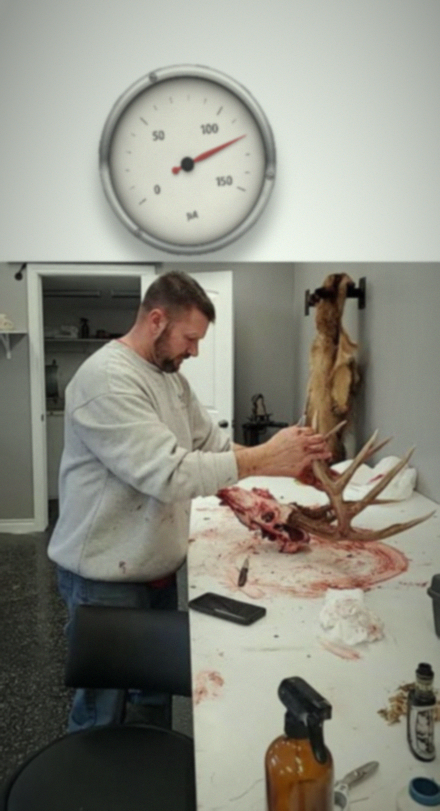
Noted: {"value": 120, "unit": "µA"}
